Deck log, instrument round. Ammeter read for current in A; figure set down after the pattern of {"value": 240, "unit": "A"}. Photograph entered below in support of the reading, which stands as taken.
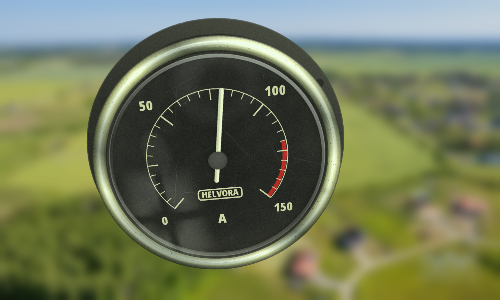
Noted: {"value": 80, "unit": "A"}
